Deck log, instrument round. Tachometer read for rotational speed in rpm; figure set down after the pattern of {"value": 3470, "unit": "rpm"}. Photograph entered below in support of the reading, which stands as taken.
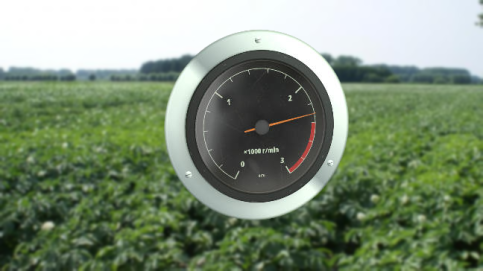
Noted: {"value": 2300, "unit": "rpm"}
